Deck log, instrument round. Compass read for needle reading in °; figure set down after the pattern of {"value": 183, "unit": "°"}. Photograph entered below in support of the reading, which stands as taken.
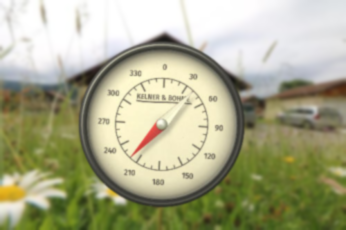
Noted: {"value": 220, "unit": "°"}
